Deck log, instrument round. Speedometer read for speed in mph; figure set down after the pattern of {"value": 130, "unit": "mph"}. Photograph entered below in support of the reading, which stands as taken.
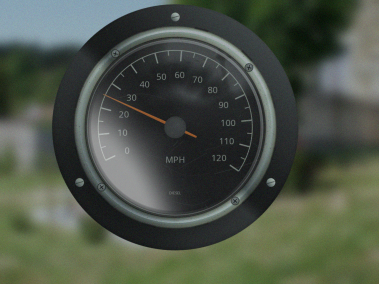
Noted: {"value": 25, "unit": "mph"}
